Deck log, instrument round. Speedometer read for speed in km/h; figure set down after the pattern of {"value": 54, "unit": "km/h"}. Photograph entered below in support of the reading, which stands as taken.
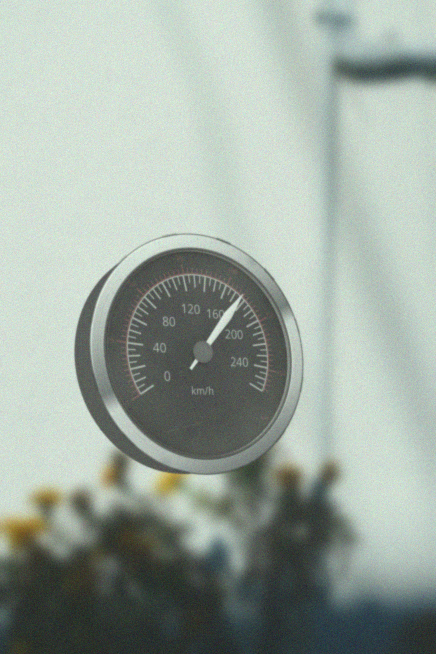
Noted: {"value": 175, "unit": "km/h"}
